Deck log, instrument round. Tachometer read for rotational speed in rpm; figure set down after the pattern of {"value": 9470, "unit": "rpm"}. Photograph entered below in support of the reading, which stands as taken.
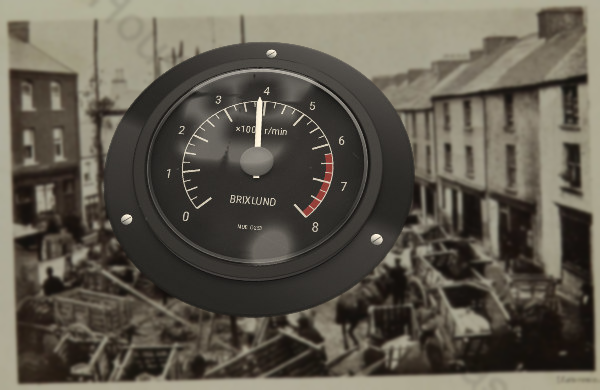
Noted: {"value": 3875, "unit": "rpm"}
